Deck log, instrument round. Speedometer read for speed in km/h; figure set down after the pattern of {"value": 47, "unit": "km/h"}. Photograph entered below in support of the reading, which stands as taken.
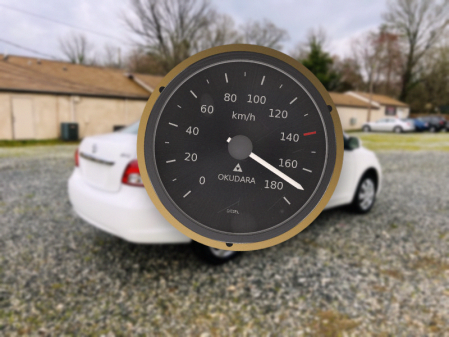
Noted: {"value": 170, "unit": "km/h"}
